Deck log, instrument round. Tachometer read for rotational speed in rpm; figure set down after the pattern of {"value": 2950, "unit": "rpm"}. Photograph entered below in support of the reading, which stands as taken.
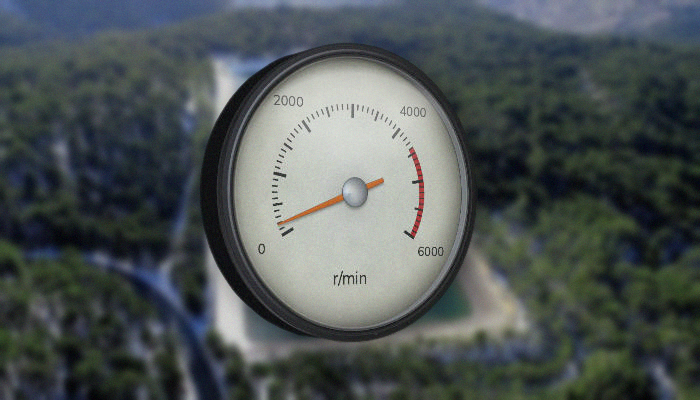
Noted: {"value": 200, "unit": "rpm"}
